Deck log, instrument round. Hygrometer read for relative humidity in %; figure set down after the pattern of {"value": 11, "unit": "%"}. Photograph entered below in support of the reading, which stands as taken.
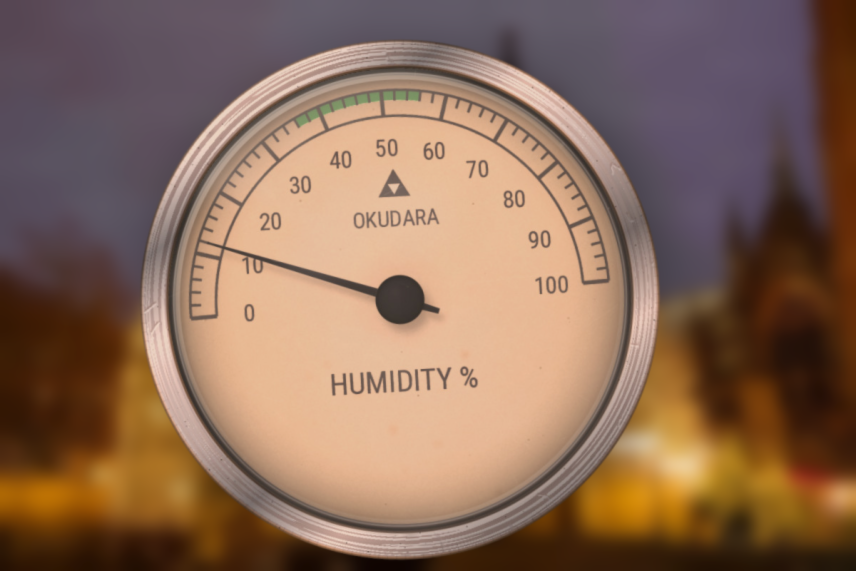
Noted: {"value": 12, "unit": "%"}
